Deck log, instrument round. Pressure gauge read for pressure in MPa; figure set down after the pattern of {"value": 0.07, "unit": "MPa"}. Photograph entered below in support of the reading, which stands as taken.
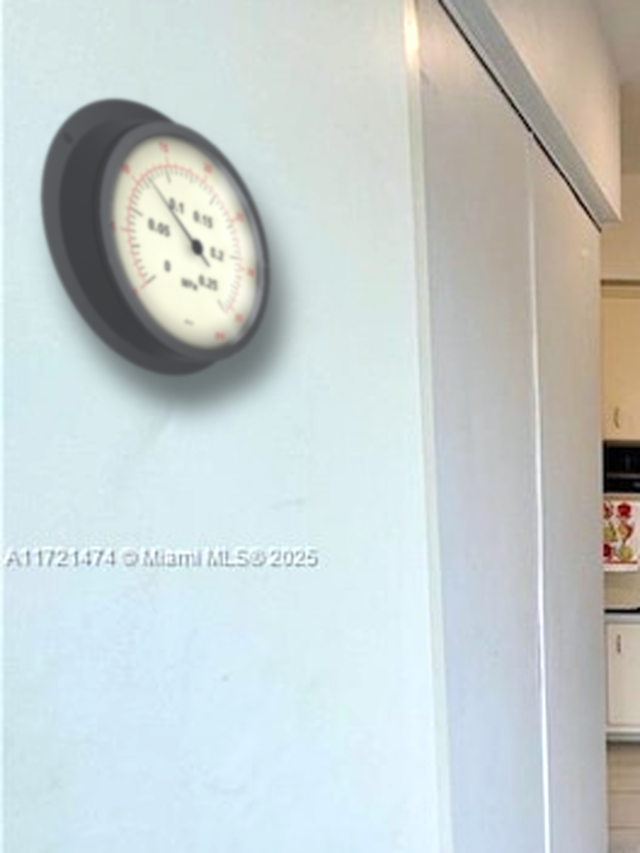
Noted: {"value": 0.075, "unit": "MPa"}
